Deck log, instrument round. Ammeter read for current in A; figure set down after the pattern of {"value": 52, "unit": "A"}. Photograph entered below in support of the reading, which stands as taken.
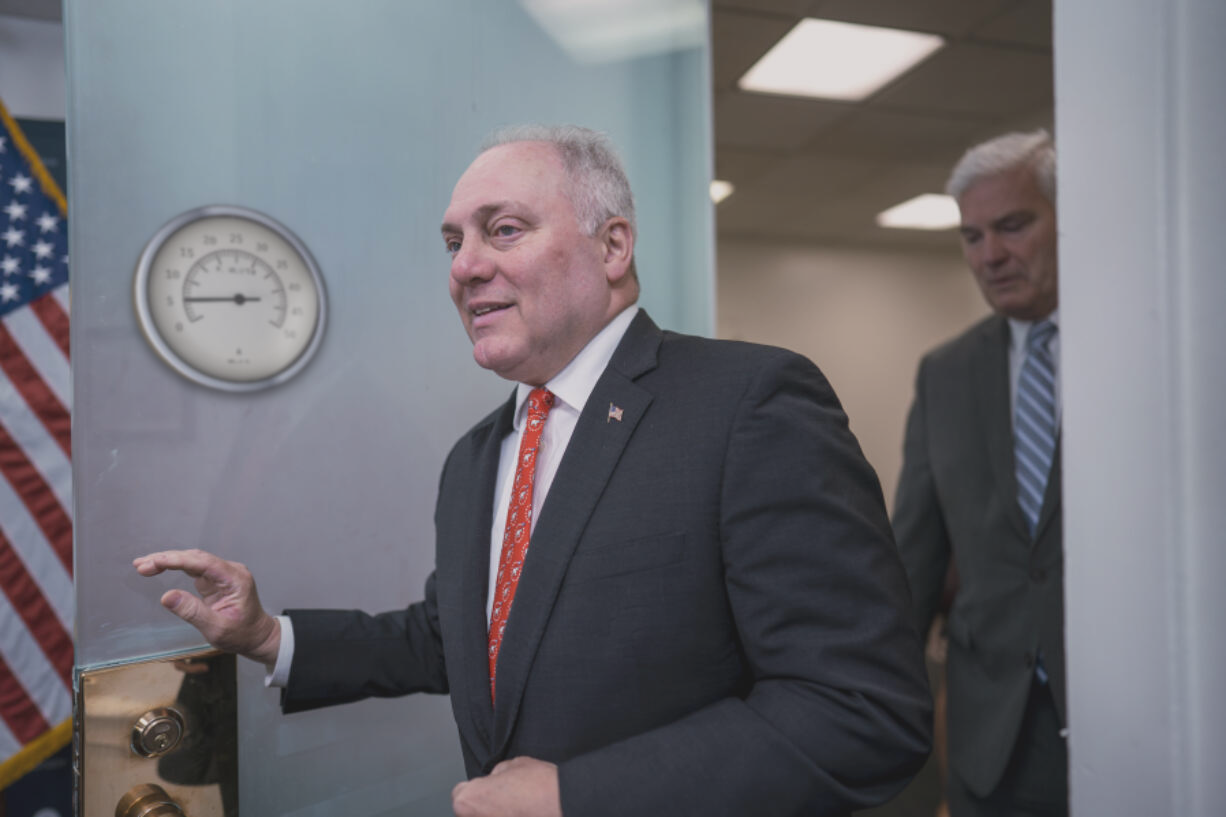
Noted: {"value": 5, "unit": "A"}
